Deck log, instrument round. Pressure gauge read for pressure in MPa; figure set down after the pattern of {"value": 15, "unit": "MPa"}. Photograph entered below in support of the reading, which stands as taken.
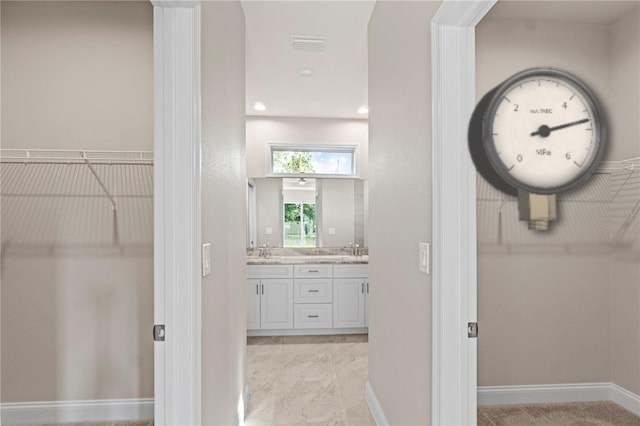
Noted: {"value": 4.75, "unit": "MPa"}
